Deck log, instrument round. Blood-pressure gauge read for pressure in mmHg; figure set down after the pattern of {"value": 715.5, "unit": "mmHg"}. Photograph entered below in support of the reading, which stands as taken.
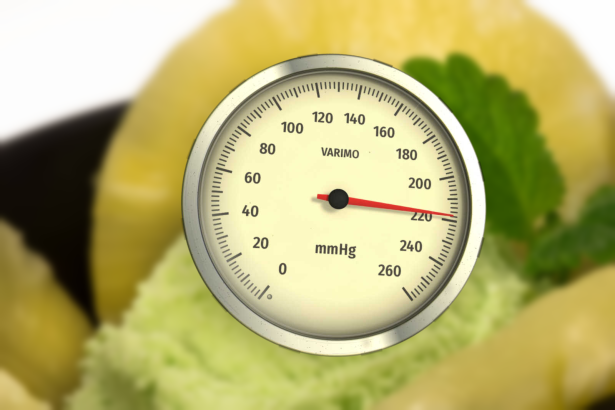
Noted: {"value": 218, "unit": "mmHg"}
